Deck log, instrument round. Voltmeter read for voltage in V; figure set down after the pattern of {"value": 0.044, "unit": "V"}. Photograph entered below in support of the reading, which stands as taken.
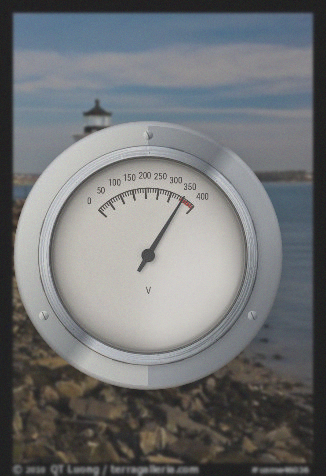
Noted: {"value": 350, "unit": "V"}
